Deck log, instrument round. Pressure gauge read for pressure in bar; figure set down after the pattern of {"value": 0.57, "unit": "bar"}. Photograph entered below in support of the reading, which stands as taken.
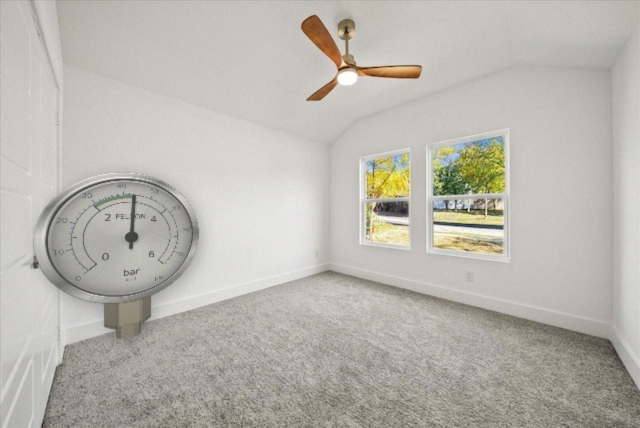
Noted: {"value": 3, "unit": "bar"}
